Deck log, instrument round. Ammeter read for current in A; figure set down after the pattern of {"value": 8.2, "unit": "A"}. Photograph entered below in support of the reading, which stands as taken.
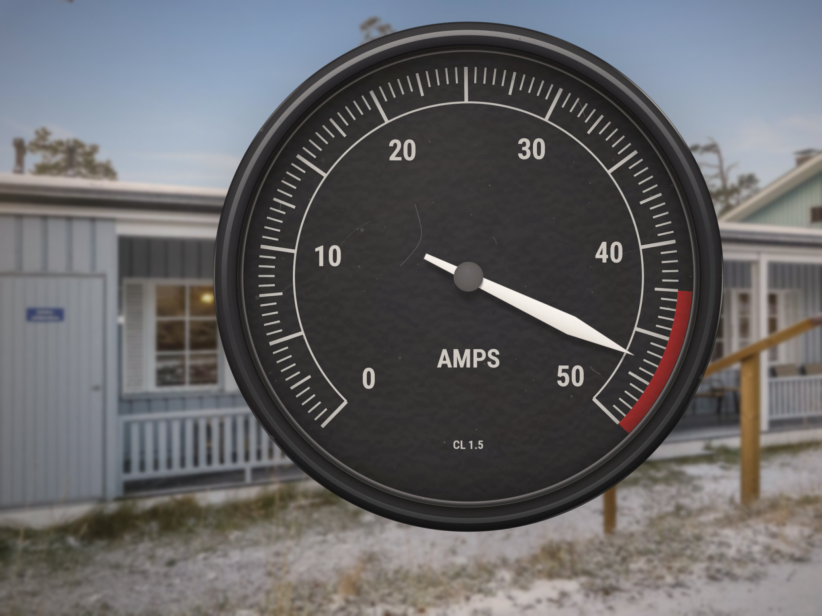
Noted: {"value": 46.5, "unit": "A"}
